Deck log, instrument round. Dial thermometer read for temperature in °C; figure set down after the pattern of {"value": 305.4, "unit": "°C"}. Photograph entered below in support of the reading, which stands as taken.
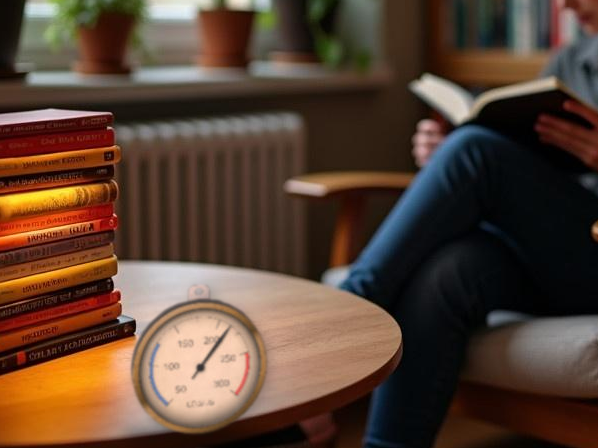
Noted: {"value": 212.5, "unit": "°C"}
